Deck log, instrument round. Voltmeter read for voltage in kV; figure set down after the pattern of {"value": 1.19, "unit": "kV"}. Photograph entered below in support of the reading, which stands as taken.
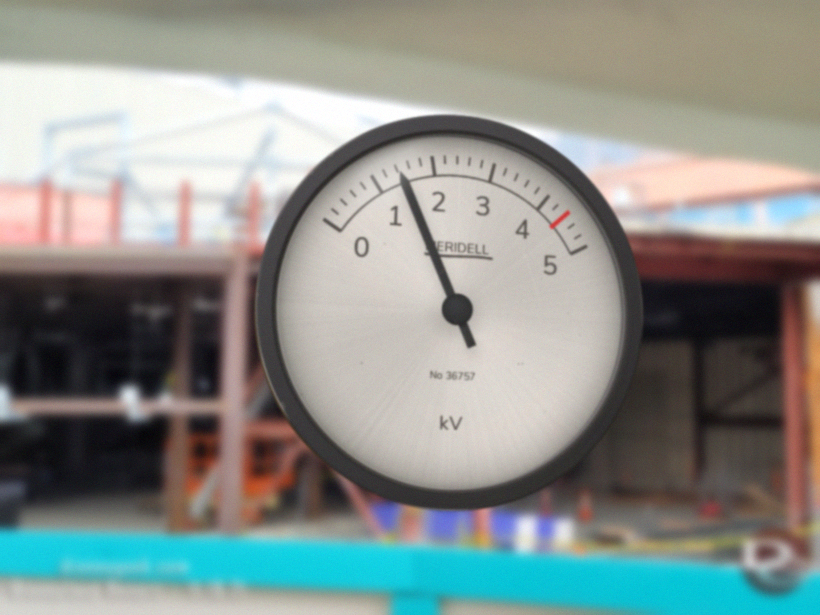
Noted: {"value": 1.4, "unit": "kV"}
